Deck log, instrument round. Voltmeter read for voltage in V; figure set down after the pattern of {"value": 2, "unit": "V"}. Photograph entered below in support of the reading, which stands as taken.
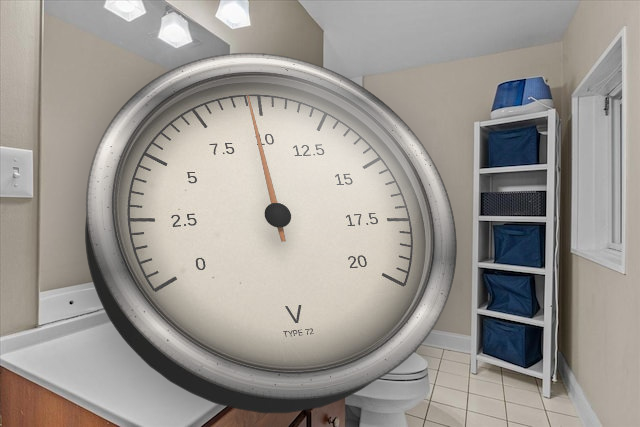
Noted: {"value": 9.5, "unit": "V"}
